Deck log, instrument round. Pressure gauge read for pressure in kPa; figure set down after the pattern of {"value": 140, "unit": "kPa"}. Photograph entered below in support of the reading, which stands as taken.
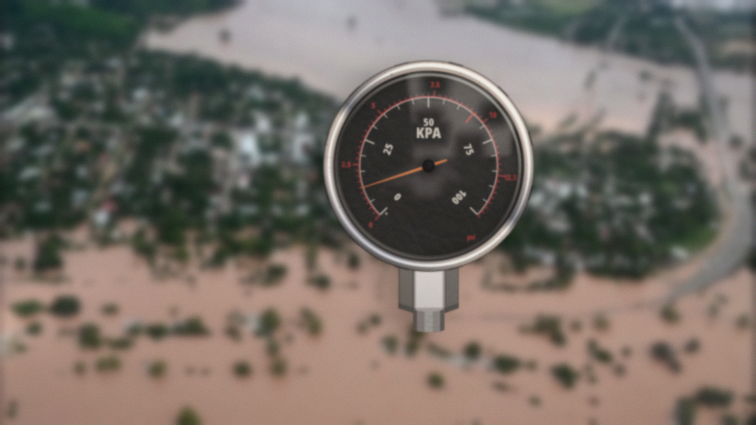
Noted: {"value": 10, "unit": "kPa"}
